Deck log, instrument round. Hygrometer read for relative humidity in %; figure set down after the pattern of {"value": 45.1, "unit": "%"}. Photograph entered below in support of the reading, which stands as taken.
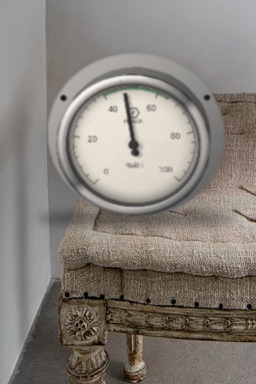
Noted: {"value": 48, "unit": "%"}
